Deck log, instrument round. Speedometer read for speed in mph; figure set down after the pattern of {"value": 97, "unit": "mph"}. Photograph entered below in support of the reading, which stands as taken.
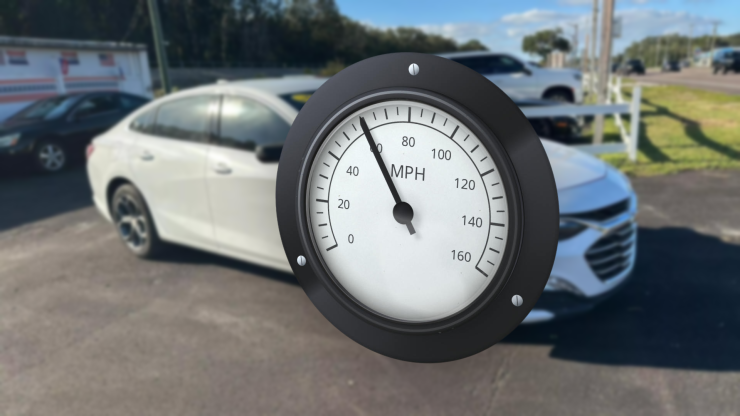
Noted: {"value": 60, "unit": "mph"}
